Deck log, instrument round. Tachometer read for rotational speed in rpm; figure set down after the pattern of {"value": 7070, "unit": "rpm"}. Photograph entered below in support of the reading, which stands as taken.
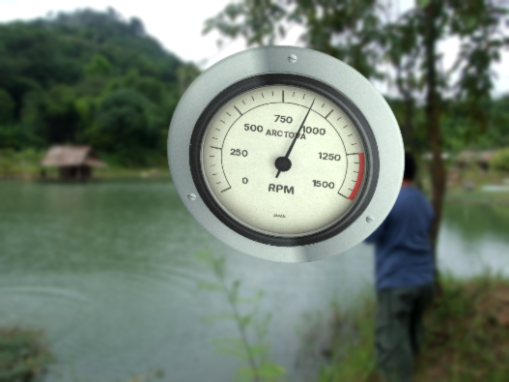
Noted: {"value": 900, "unit": "rpm"}
